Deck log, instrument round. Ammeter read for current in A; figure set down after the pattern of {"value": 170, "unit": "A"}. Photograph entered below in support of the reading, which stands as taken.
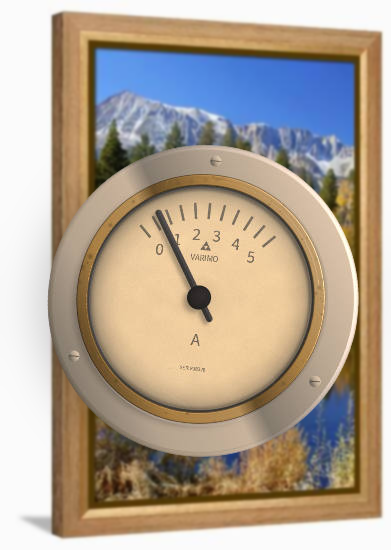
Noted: {"value": 0.75, "unit": "A"}
